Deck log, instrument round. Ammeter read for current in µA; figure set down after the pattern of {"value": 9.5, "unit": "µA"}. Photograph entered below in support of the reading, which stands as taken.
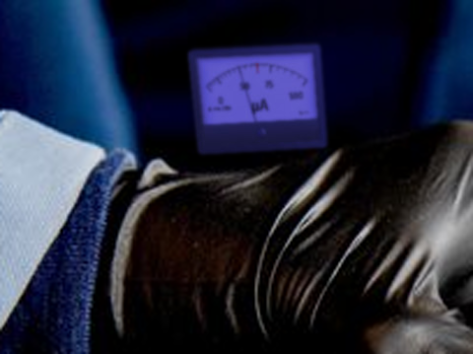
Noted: {"value": 50, "unit": "µA"}
